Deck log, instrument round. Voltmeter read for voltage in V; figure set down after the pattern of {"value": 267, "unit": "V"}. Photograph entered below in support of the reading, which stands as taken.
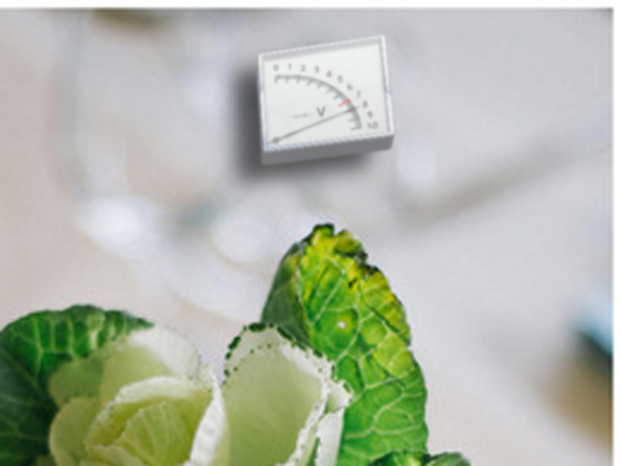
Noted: {"value": 8, "unit": "V"}
